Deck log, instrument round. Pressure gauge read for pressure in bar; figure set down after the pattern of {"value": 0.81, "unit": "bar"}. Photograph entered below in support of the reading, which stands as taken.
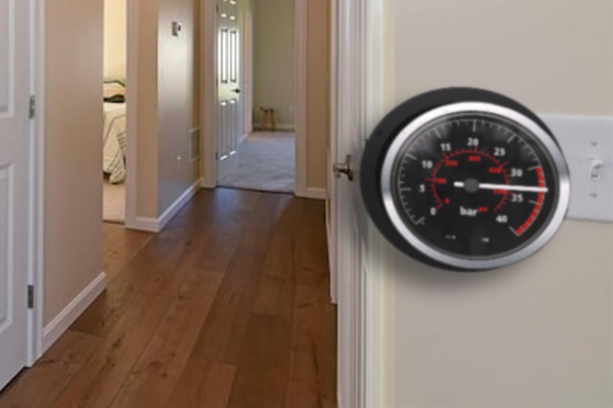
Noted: {"value": 33, "unit": "bar"}
